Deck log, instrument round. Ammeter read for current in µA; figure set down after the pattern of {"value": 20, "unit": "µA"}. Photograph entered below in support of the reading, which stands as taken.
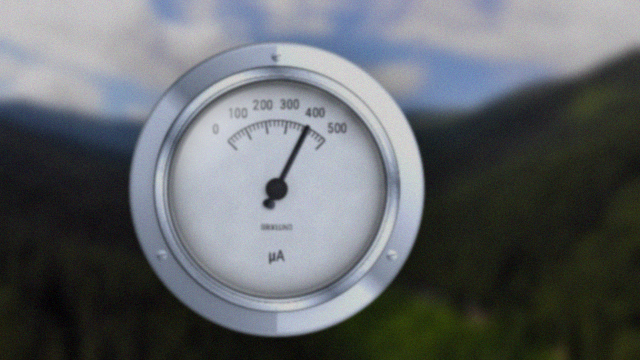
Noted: {"value": 400, "unit": "µA"}
